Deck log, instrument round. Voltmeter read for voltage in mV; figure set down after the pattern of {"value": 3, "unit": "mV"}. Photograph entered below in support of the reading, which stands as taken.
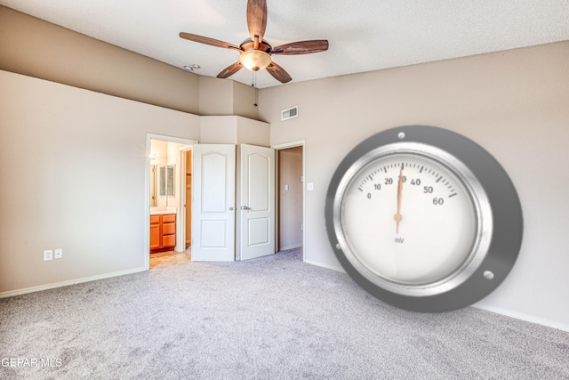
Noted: {"value": 30, "unit": "mV"}
